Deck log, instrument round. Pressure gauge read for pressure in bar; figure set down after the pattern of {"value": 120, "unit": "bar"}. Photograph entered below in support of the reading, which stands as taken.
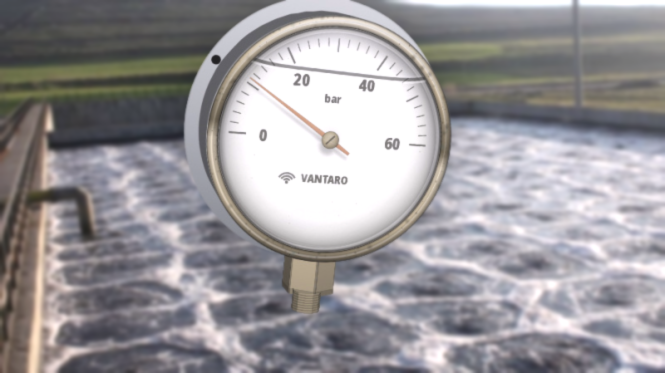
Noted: {"value": 11, "unit": "bar"}
